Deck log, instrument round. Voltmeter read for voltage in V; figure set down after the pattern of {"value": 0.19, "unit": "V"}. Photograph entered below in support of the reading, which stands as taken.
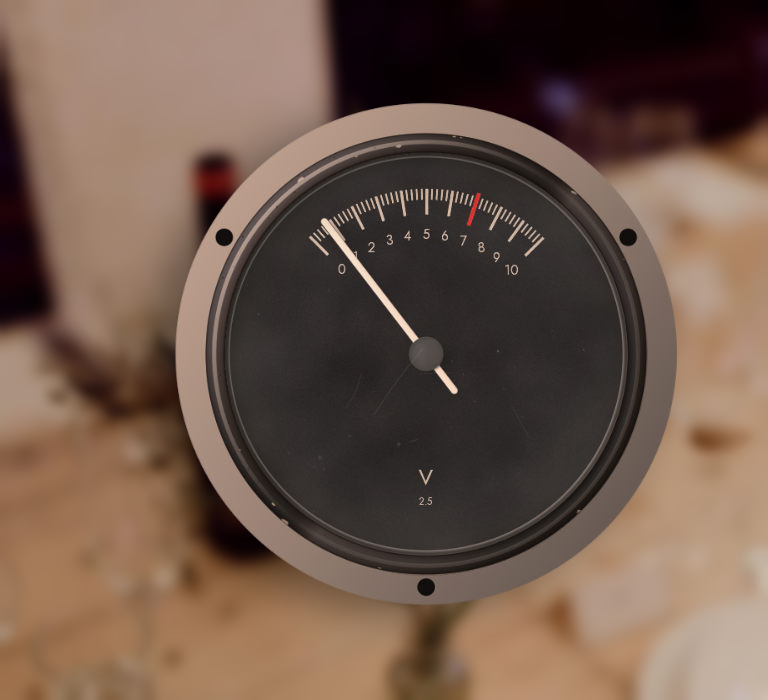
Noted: {"value": 0.8, "unit": "V"}
